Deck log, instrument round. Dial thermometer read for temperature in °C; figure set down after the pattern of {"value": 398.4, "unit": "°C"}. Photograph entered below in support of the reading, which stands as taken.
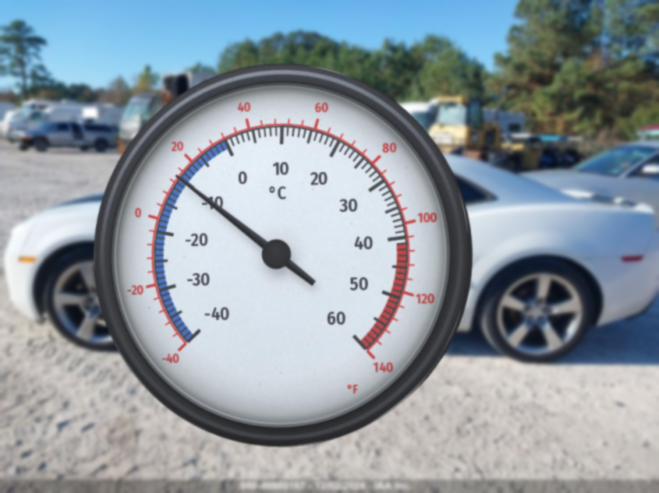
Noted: {"value": -10, "unit": "°C"}
